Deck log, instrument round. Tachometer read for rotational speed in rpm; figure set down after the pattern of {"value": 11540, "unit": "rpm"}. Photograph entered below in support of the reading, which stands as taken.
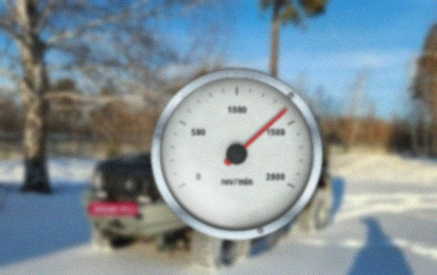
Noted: {"value": 1400, "unit": "rpm"}
